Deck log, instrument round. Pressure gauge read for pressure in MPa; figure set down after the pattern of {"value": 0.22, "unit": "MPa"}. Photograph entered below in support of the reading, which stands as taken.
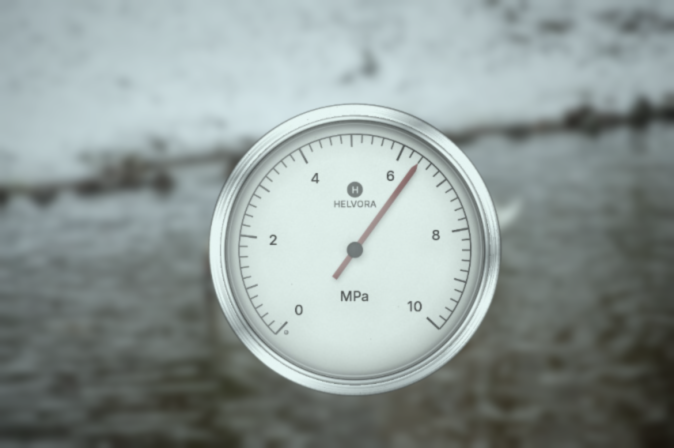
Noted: {"value": 6.4, "unit": "MPa"}
